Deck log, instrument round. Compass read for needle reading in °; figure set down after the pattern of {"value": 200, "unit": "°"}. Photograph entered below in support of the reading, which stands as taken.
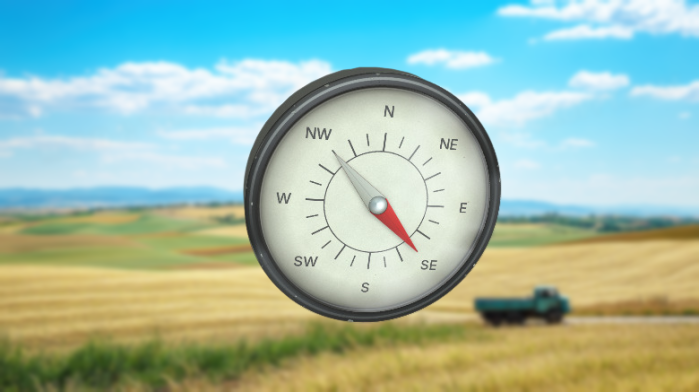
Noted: {"value": 135, "unit": "°"}
